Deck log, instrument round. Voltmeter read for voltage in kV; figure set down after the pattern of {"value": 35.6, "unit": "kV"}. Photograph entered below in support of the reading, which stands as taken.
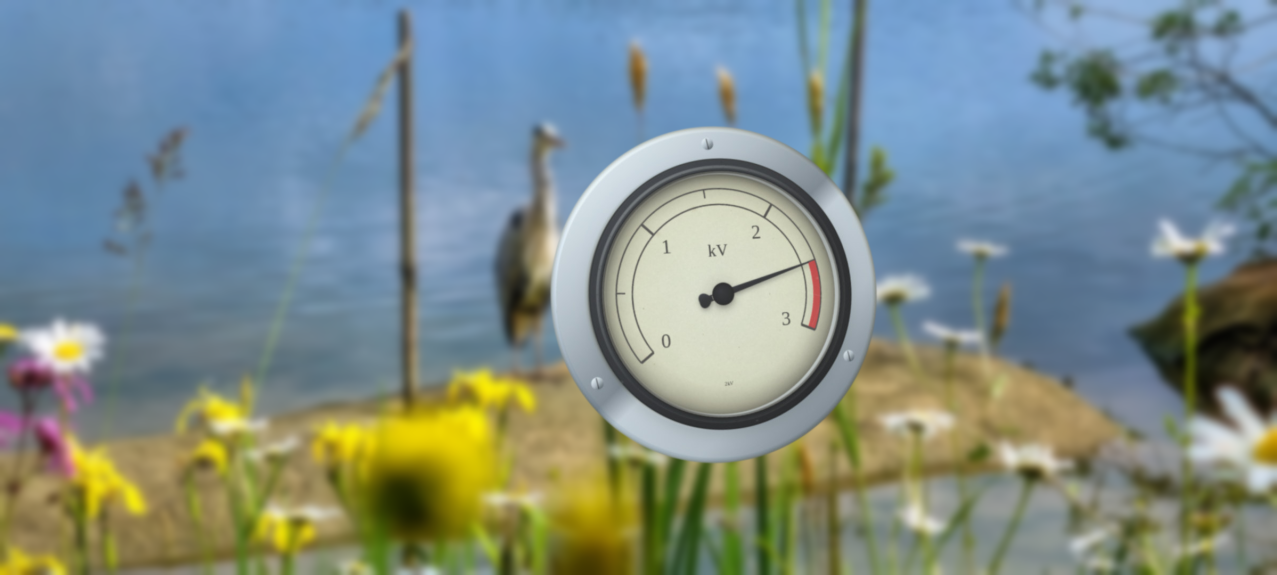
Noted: {"value": 2.5, "unit": "kV"}
